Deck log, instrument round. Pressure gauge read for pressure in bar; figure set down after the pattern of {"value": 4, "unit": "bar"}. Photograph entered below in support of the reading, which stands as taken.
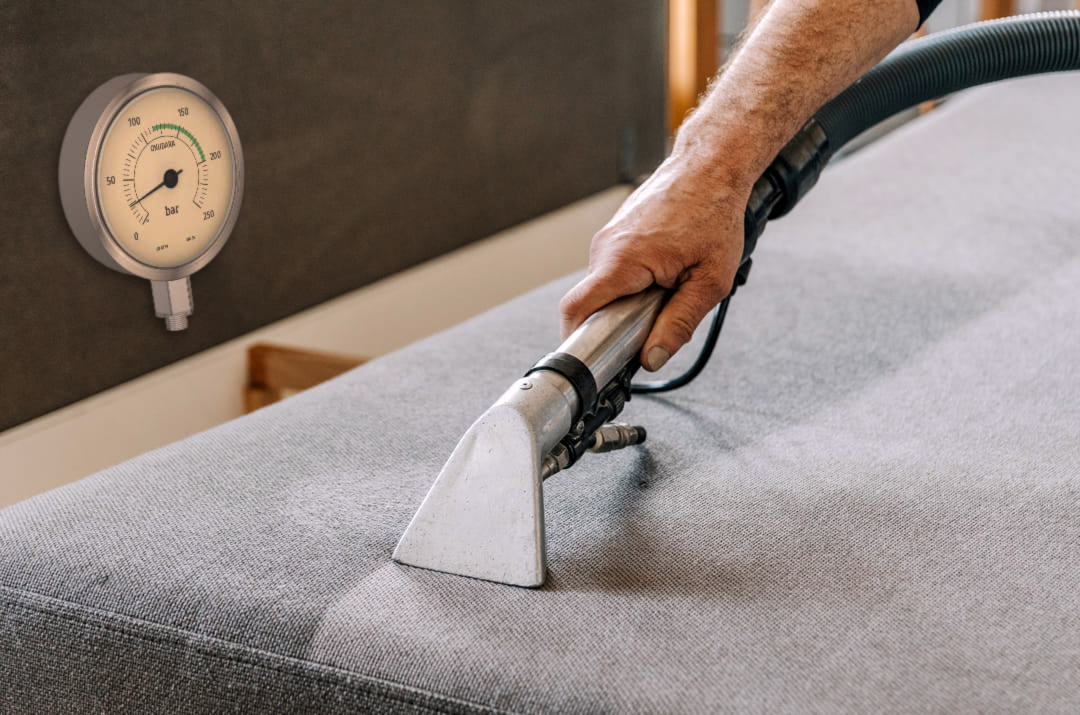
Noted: {"value": 25, "unit": "bar"}
